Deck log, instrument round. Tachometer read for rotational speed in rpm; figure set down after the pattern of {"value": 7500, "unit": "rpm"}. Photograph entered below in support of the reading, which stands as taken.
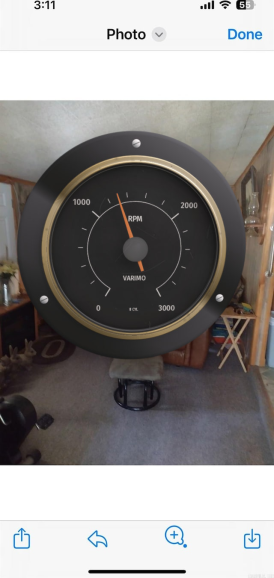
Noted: {"value": 1300, "unit": "rpm"}
